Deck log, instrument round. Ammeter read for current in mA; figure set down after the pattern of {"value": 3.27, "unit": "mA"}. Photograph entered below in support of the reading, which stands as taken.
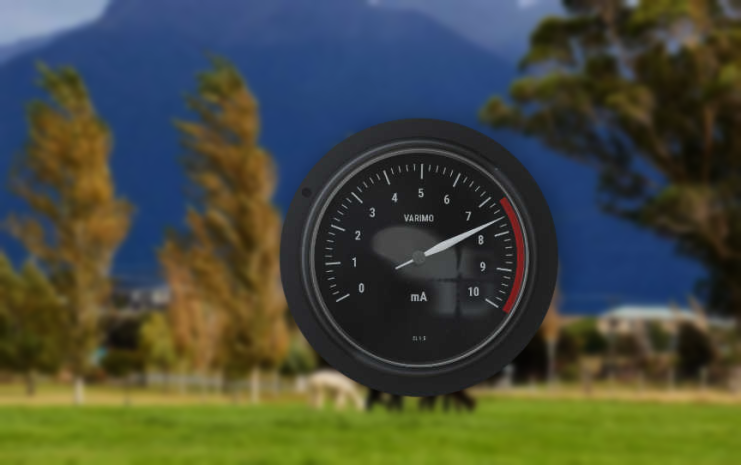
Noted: {"value": 7.6, "unit": "mA"}
